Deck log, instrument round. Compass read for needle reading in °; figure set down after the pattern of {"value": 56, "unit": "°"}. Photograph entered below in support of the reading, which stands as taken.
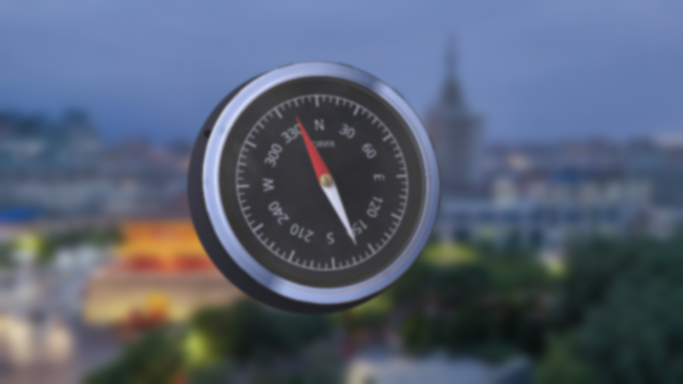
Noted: {"value": 340, "unit": "°"}
